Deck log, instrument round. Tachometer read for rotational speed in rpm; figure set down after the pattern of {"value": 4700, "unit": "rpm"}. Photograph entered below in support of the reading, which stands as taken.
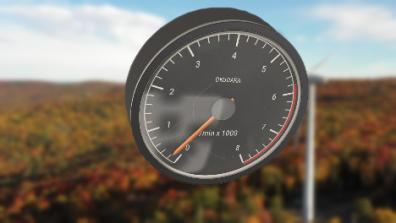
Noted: {"value": 200, "unit": "rpm"}
